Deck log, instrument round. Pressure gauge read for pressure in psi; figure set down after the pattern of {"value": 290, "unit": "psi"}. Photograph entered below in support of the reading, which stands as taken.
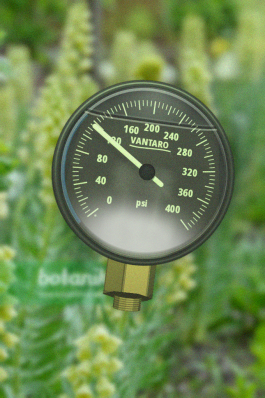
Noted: {"value": 115, "unit": "psi"}
